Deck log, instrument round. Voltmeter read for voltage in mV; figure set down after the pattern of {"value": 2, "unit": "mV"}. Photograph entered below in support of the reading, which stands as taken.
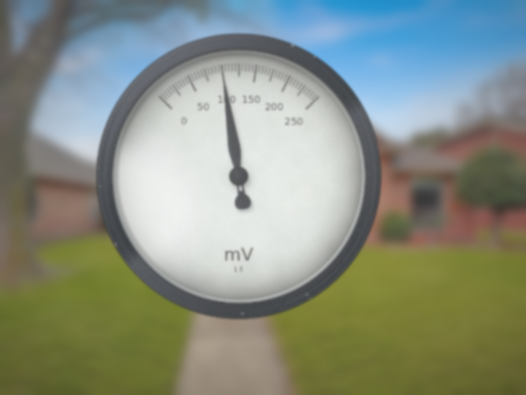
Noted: {"value": 100, "unit": "mV"}
